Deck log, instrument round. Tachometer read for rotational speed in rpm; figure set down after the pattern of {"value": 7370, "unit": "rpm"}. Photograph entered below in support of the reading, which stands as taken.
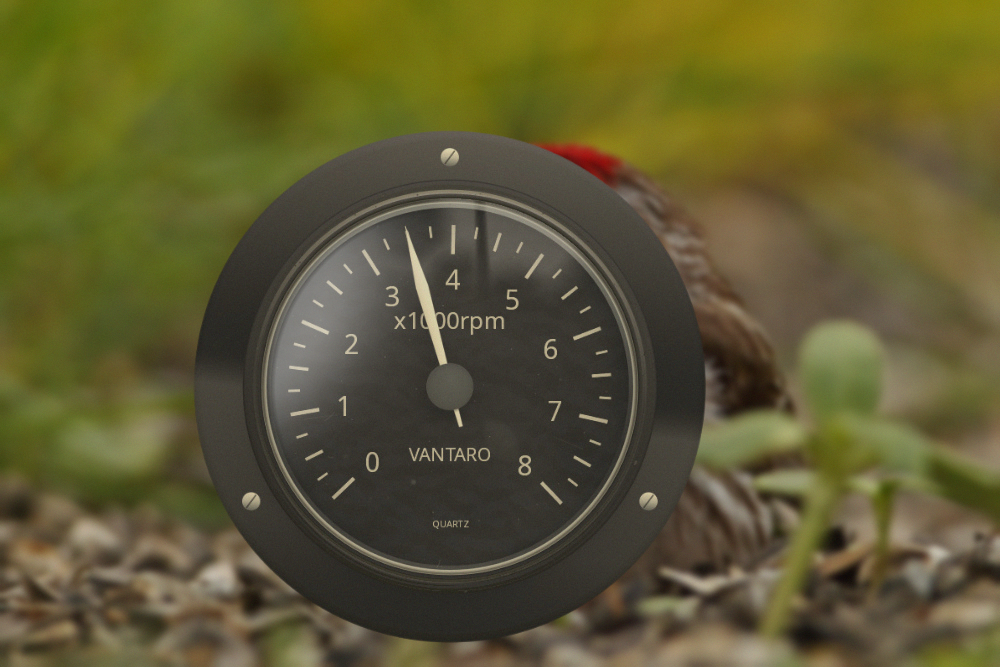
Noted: {"value": 3500, "unit": "rpm"}
